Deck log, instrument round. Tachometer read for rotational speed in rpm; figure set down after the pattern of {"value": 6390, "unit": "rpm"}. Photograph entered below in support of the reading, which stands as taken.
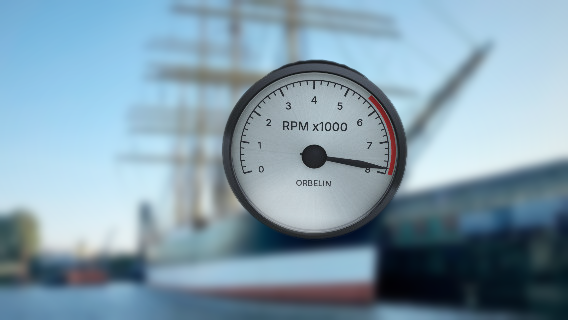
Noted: {"value": 7800, "unit": "rpm"}
